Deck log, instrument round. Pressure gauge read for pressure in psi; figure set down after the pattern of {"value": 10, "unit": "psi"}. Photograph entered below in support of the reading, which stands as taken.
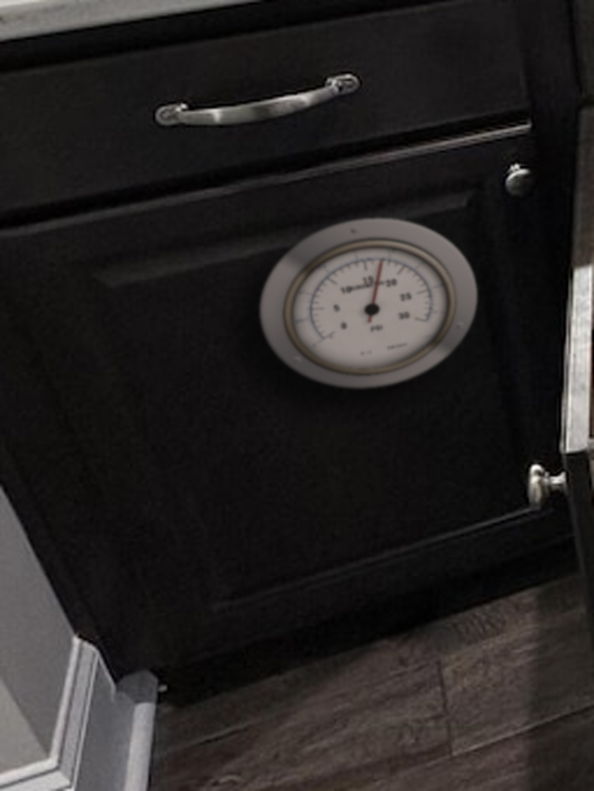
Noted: {"value": 17, "unit": "psi"}
